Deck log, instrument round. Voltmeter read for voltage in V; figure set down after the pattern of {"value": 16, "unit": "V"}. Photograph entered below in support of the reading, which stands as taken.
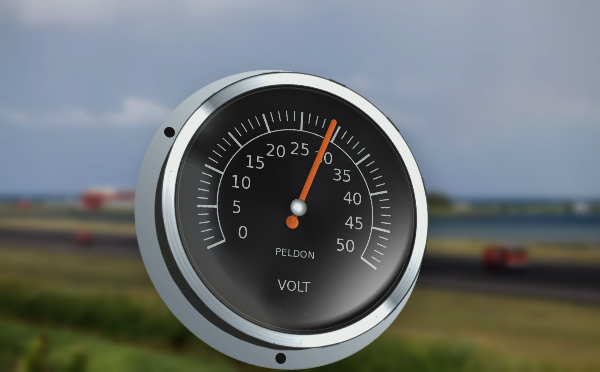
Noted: {"value": 29, "unit": "V"}
